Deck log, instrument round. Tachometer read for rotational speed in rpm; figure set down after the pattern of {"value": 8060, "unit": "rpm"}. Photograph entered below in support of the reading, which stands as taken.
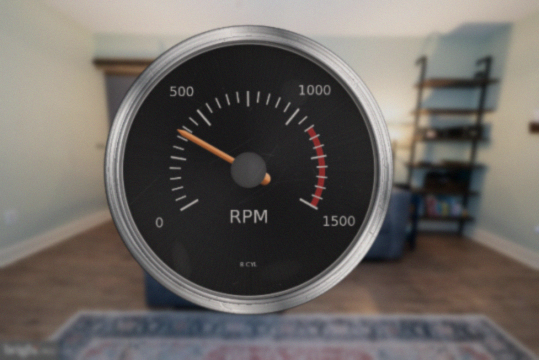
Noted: {"value": 375, "unit": "rpm"}
